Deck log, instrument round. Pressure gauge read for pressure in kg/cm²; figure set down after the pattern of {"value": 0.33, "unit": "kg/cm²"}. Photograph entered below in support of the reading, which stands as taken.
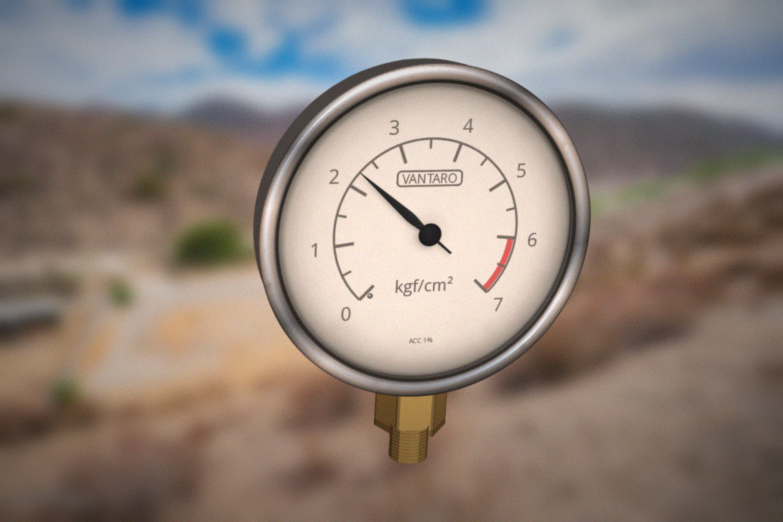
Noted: {"value": 2.25, "unit": "kg/cm²"}
